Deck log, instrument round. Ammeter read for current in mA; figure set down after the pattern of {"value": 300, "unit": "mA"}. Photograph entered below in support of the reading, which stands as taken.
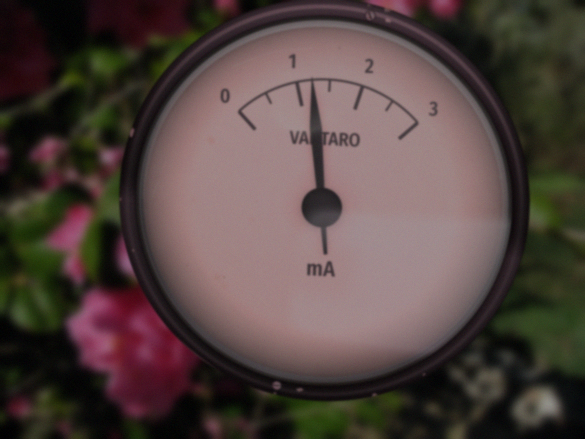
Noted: {"value": 1.25, "unit": "mA"}
